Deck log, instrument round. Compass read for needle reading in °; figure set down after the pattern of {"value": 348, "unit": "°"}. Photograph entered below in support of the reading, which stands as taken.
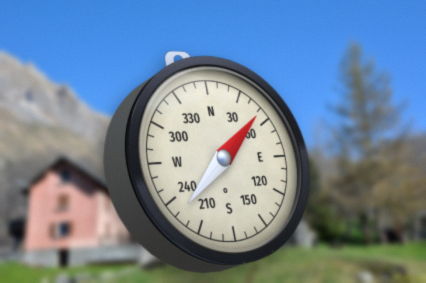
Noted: {"value": 50, "unit": "°"}
